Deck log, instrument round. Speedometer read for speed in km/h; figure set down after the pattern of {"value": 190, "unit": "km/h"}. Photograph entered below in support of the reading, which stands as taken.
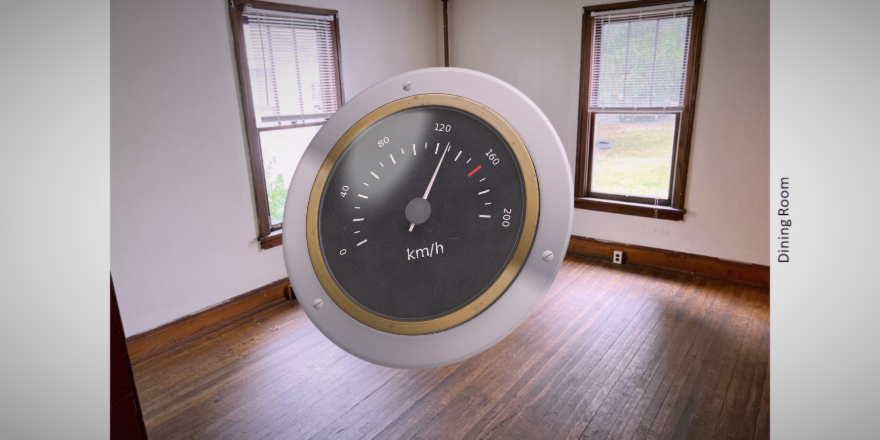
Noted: {"value": 130, "unit": "km/h"}
